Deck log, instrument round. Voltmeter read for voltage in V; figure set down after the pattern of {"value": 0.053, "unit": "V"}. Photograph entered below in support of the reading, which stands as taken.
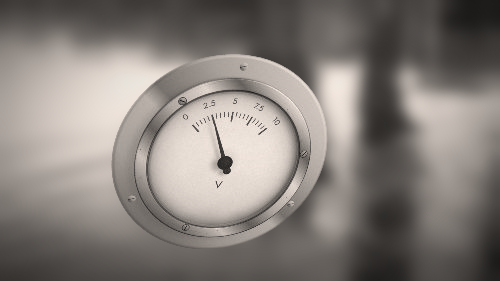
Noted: {"value": 2.5, "unit": "V"}
